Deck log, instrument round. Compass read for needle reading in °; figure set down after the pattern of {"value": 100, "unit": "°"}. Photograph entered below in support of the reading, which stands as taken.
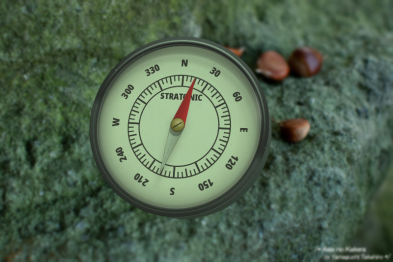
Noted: {"value": 15, "unit": "°"}
